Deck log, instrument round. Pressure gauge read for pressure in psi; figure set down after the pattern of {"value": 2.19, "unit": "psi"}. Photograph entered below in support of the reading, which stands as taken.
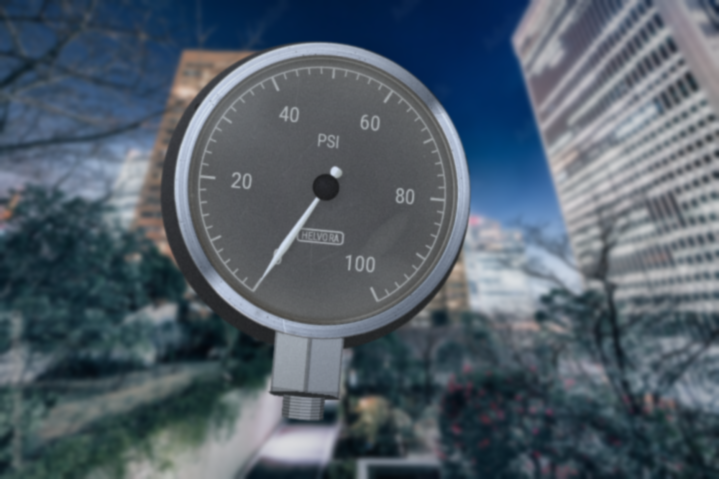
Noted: {"value": 0, "unit": "psi"}
